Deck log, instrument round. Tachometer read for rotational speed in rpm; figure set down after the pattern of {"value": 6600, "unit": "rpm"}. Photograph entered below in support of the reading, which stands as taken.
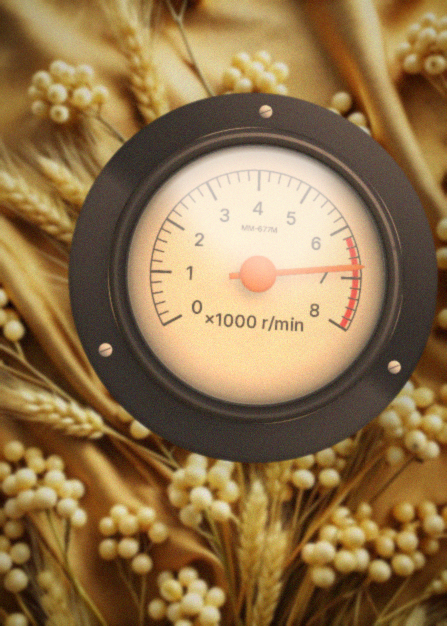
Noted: {"value": 6800, "unit": "rpm"}
